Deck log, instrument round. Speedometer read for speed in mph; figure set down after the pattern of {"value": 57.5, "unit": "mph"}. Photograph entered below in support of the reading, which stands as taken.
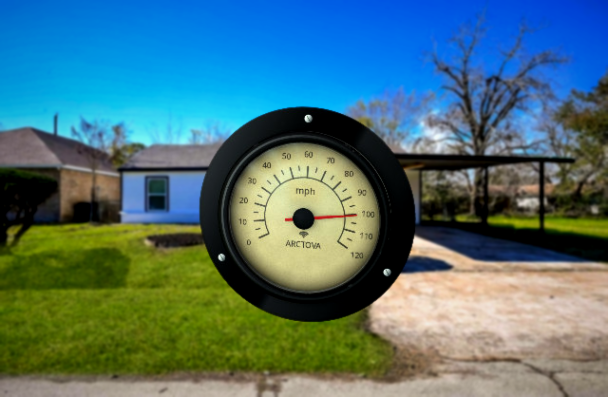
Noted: {"value": 100, "unit": "mph"}
